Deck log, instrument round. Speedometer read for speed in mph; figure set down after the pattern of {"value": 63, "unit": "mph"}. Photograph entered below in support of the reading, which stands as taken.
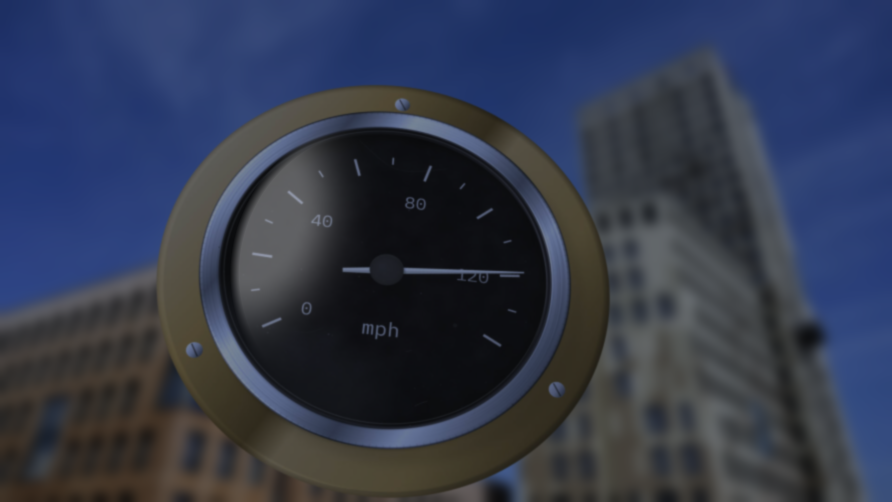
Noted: {"value": 120, "unit": "mph"}
